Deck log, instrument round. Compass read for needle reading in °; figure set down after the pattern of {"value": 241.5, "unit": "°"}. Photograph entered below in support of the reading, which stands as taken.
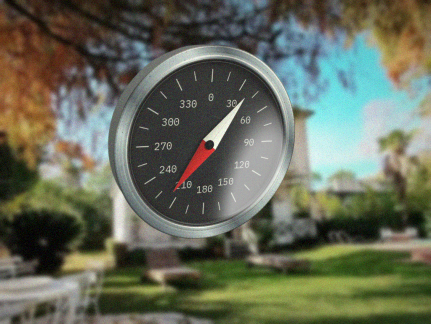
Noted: {"value": 217.5, "unit": "°"}
